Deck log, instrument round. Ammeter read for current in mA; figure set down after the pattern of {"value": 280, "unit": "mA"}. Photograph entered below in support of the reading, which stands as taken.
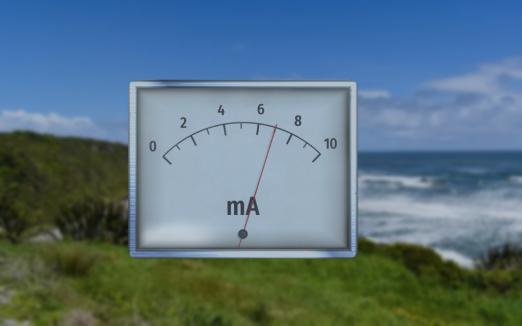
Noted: {"value": 7, "unit": "mA"}
